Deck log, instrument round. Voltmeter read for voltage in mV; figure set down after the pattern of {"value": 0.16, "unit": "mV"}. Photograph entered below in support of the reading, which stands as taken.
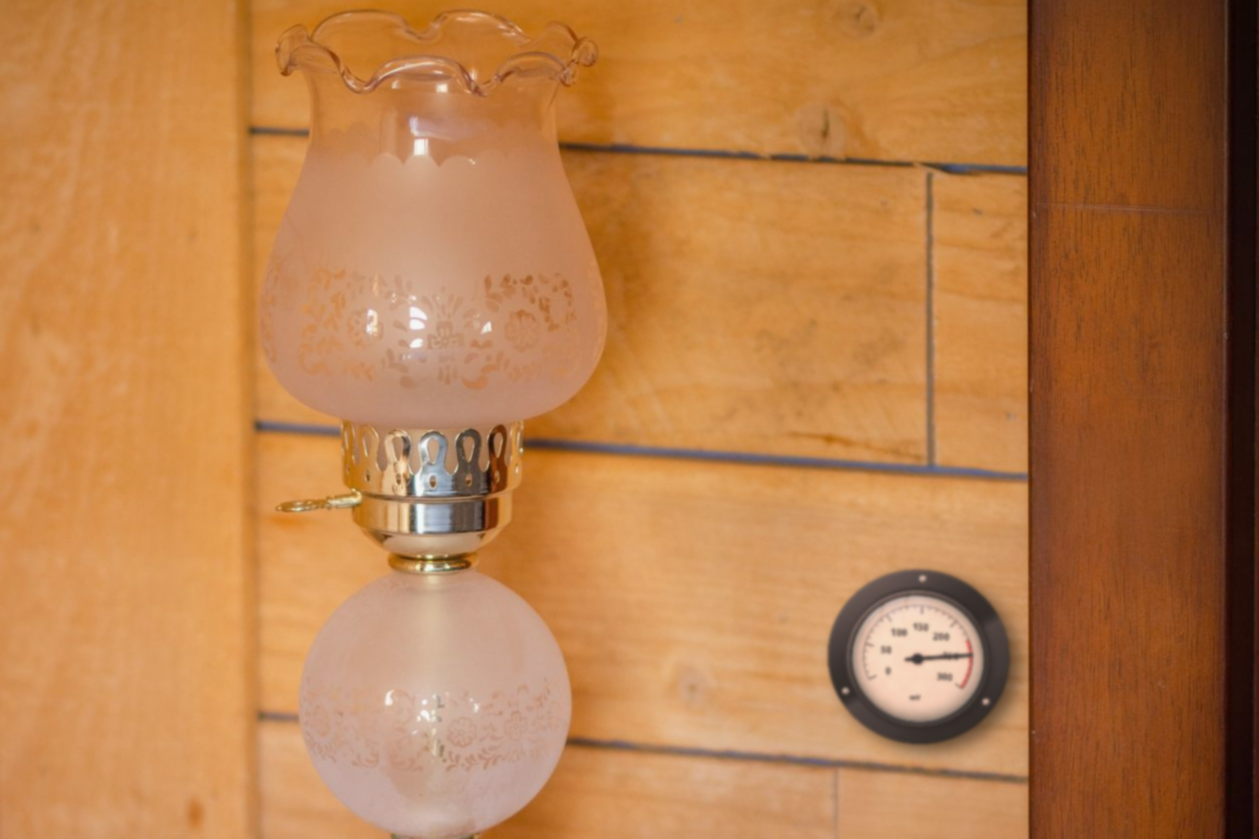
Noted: {"value": 250, "unit": "mV"}
